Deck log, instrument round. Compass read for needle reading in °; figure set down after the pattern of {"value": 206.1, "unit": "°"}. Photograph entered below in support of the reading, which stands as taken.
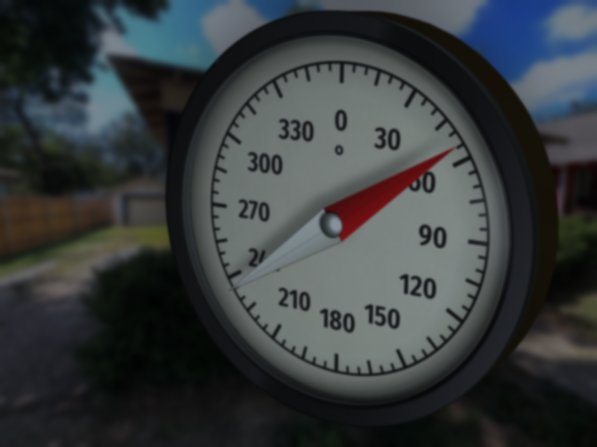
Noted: {"value": 55, "unit": "°"}
